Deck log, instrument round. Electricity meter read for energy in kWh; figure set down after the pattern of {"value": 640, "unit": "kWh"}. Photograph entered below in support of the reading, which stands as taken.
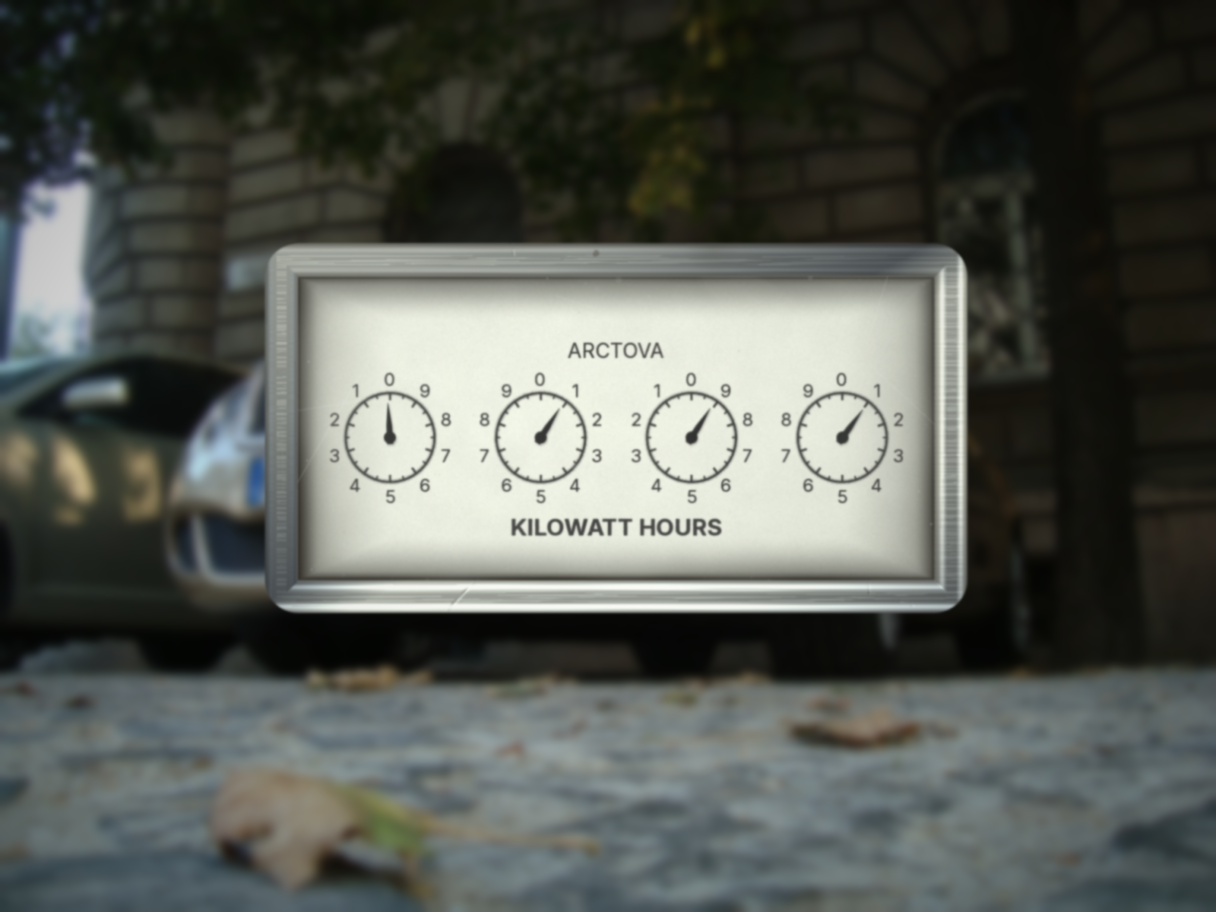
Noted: {"value": 91, "unit": "kWh"}
